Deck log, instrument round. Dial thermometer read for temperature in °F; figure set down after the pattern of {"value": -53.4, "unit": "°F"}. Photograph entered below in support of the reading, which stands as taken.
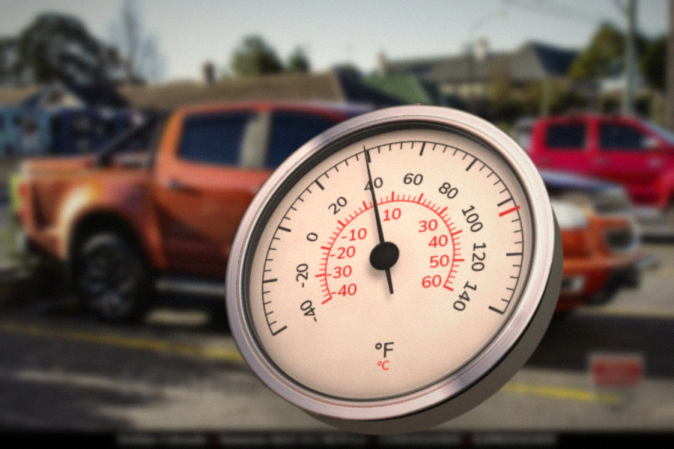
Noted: {"value": 40, "unit": "°F"}
